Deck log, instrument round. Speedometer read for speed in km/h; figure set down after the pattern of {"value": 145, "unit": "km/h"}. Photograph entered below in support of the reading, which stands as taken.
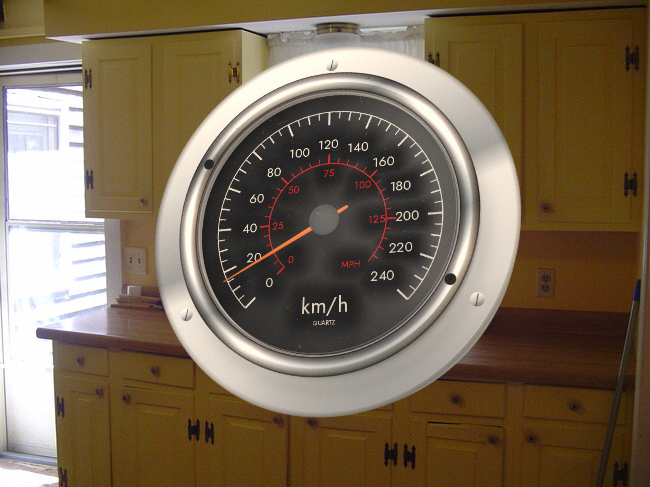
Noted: {"value": 15, "unit": "km/h"}
